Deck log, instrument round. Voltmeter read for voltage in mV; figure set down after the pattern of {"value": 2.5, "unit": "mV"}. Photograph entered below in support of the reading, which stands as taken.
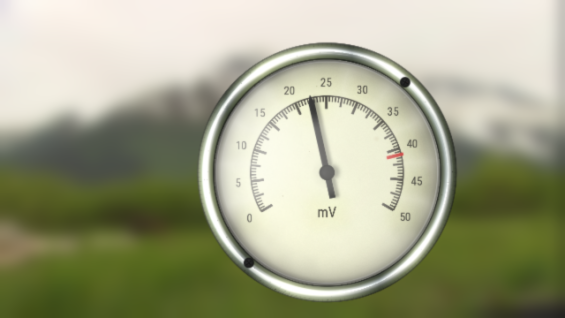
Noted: {"value": 22.5, "unit": "mV"}
